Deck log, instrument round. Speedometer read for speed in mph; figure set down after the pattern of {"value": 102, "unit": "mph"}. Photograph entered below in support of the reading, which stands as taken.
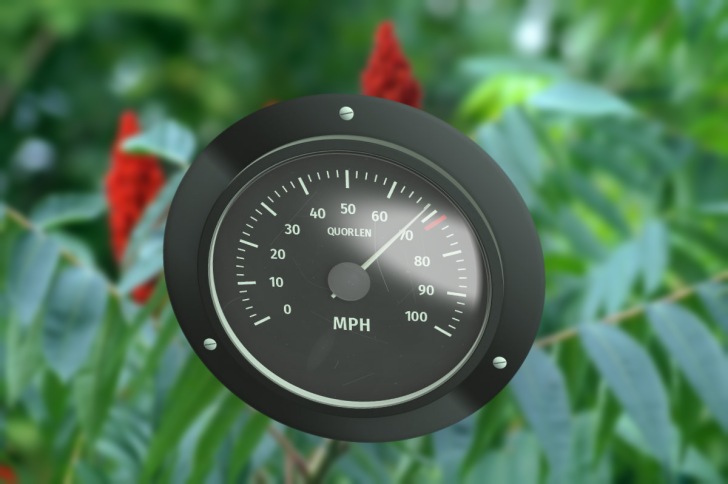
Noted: {"value": 68, "unit": "mph"}
